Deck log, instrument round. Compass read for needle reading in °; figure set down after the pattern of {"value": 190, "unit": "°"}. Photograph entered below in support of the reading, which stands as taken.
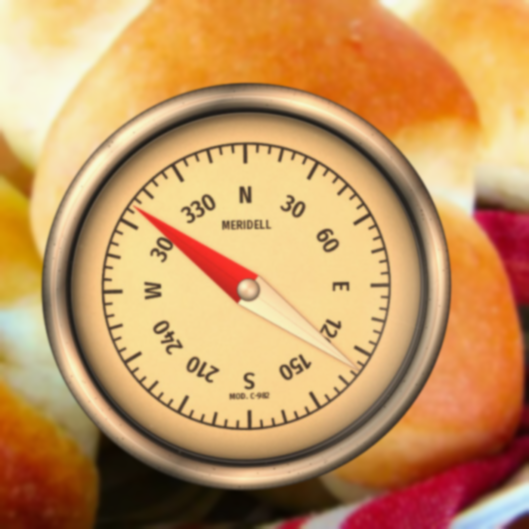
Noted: {"value": 307.5, "unit": "°"}
